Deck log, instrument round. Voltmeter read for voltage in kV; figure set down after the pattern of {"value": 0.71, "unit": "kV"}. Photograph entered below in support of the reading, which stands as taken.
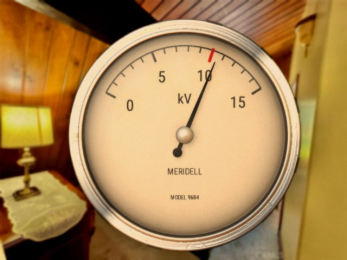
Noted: {"value": 10.5, "unit": "kV"}
